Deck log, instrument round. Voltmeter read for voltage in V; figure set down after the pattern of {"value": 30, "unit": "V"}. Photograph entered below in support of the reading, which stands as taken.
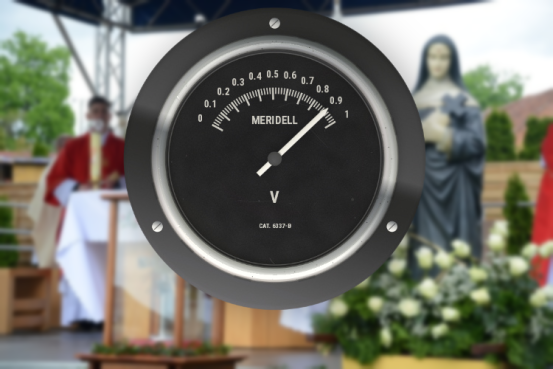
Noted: {"value": 0.9, "unit": "V"}
